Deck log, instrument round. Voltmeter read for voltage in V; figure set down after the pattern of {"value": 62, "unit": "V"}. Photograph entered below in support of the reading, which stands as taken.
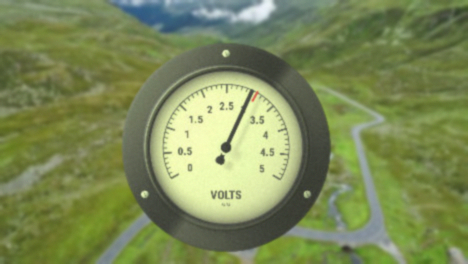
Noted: {"value": 3, "unit": "V"}
